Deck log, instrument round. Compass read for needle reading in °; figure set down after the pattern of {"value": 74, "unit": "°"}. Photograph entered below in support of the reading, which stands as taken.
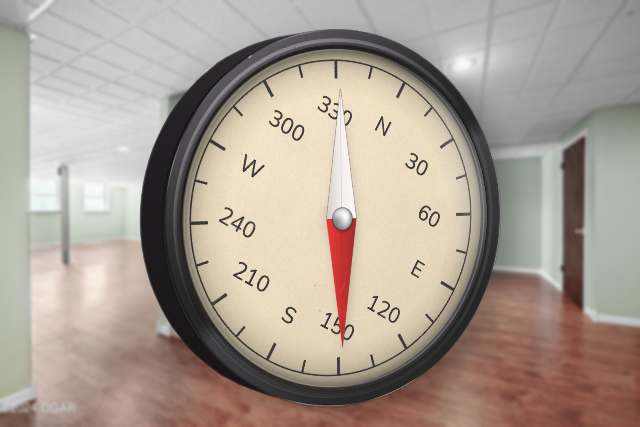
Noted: {"value": 150, "unit": "°"}
